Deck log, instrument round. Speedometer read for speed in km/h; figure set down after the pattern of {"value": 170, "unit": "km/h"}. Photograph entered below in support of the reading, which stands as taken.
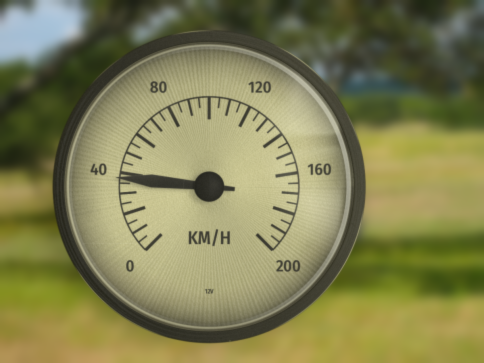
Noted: {"value": 37.5, "unit": "km/h"}
